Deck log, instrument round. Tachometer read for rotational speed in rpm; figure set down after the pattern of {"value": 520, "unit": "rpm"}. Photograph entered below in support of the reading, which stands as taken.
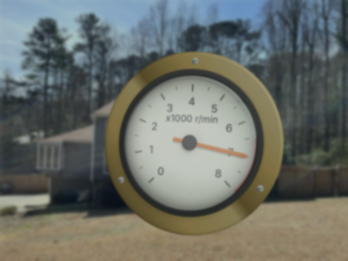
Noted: {"value": 7000, "unit": "rpm"}
